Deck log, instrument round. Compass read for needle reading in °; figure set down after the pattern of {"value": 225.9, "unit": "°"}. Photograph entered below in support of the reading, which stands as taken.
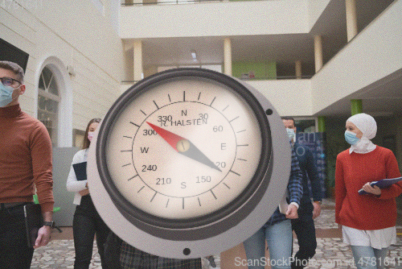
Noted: {"value": 307.5, "unit": "°"}
